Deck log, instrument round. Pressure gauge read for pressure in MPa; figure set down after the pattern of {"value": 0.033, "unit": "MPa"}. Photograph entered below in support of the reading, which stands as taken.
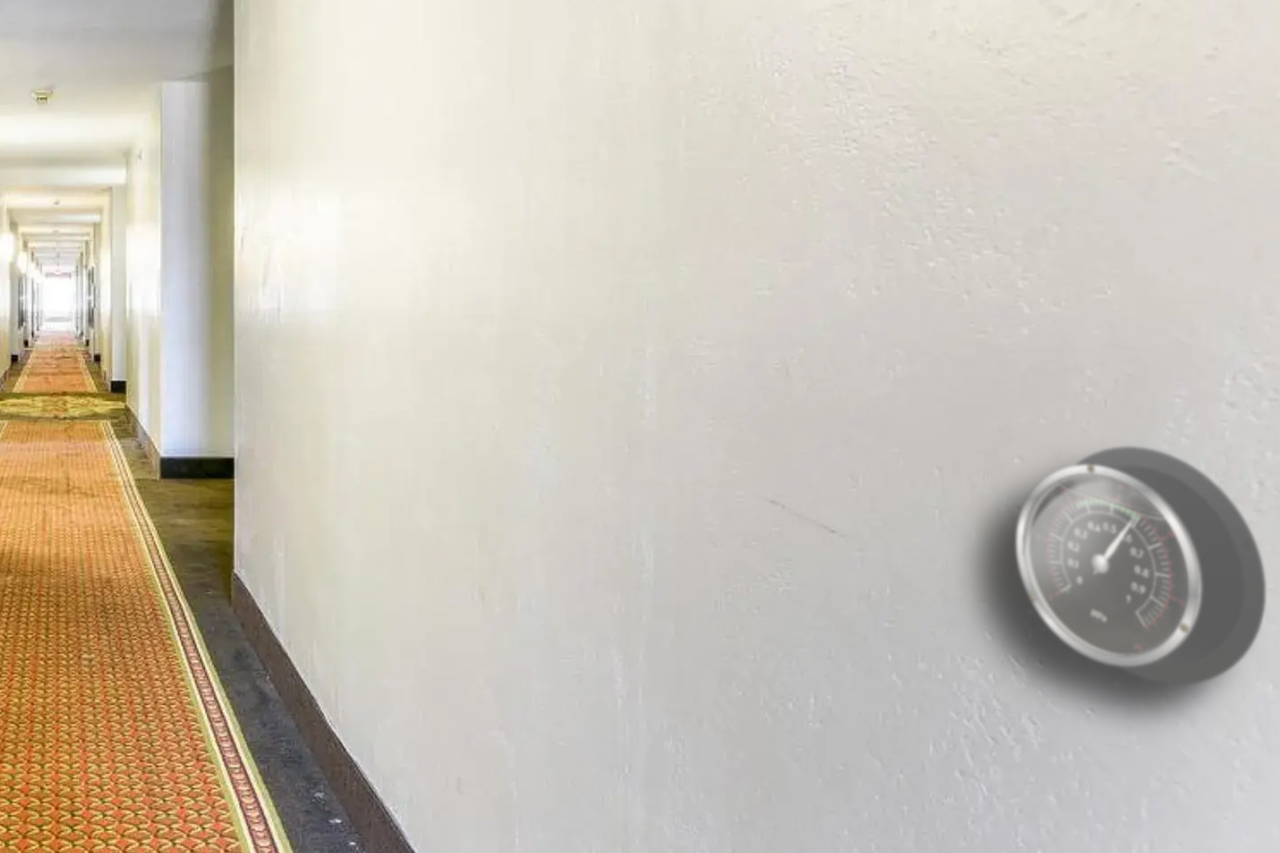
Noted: {"value": 0.6, "unit": "MPa"}
